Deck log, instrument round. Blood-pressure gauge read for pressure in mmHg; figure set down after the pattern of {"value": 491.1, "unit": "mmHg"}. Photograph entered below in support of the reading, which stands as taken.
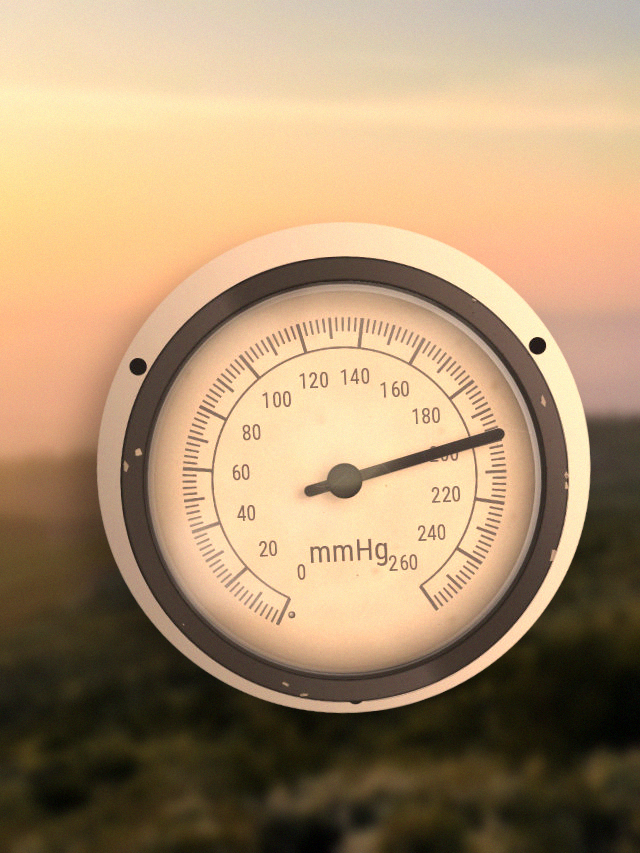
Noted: {"value": 198, "unit": "mmHg"}
